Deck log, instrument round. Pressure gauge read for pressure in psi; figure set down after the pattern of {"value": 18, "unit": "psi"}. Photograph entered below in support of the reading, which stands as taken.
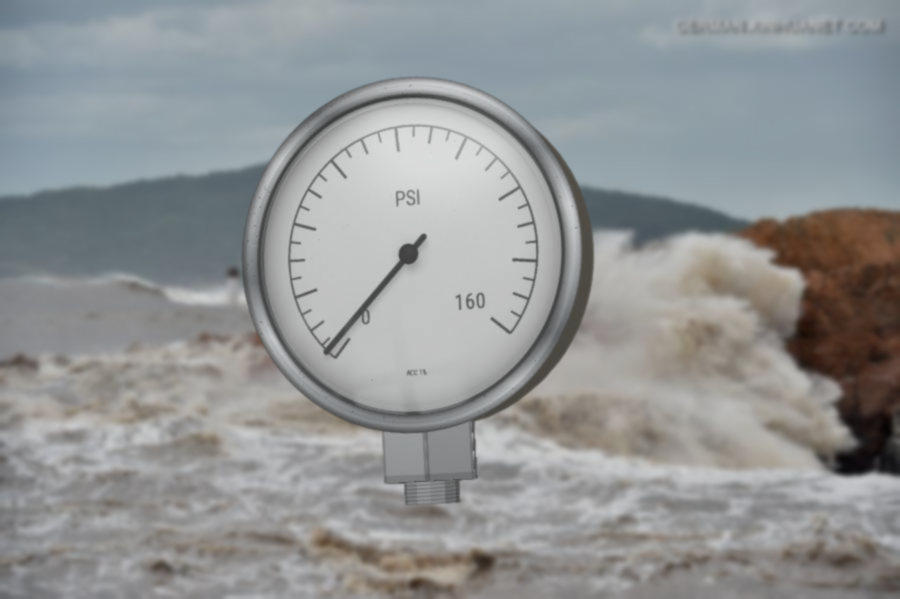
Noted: {"value": 2.5, "unit": "psi"}
